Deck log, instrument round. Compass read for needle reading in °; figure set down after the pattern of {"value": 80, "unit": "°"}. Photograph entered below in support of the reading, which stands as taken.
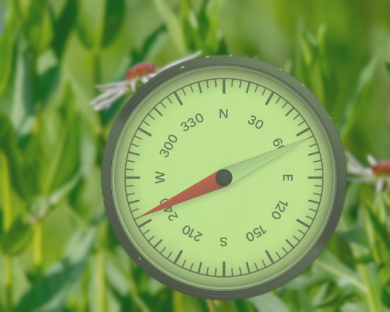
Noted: {"value": 245, "unit": "°"}
